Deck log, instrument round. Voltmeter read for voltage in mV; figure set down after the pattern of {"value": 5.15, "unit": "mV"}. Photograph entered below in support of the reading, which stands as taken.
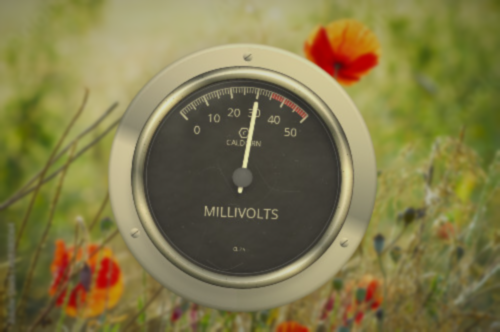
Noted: {"value": 30, "unit": "mV"}
